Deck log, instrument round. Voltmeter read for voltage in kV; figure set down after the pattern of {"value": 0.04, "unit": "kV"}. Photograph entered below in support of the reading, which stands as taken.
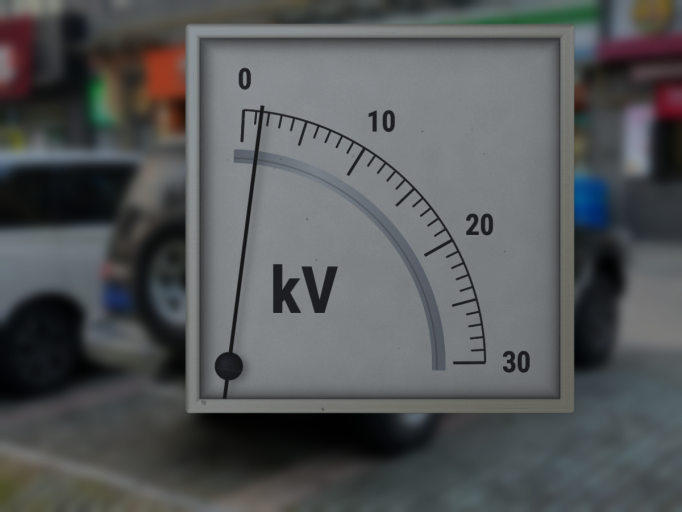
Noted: {"value": 1.5, "unit": "kV"}
